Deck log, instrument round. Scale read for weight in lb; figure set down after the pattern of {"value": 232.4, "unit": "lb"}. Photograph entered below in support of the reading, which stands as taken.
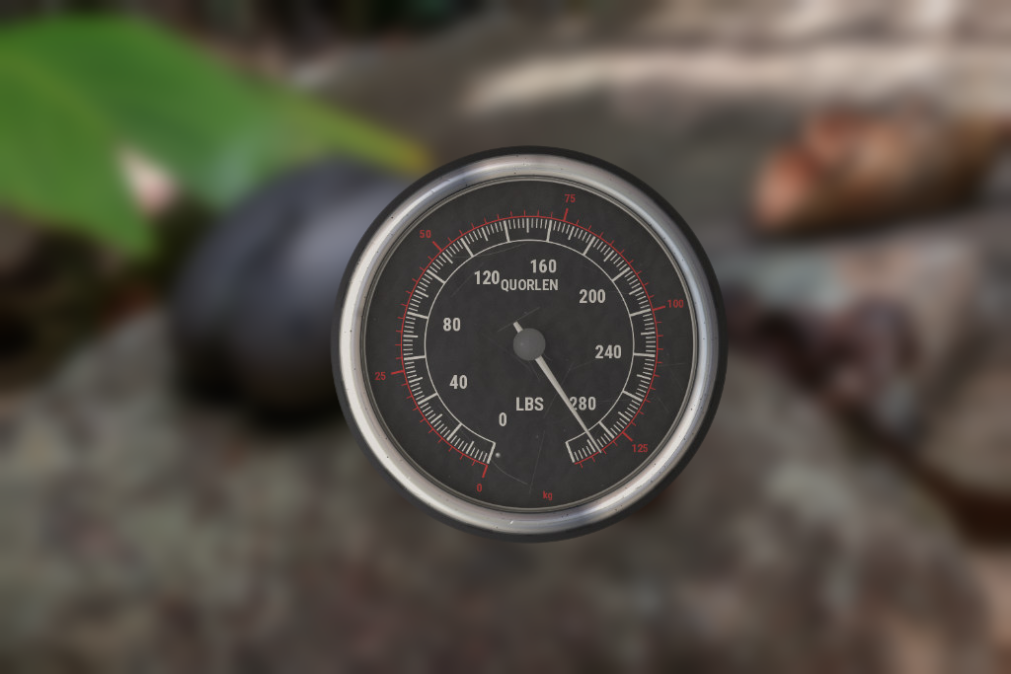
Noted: {"value": 288, "unit": "lb"}
